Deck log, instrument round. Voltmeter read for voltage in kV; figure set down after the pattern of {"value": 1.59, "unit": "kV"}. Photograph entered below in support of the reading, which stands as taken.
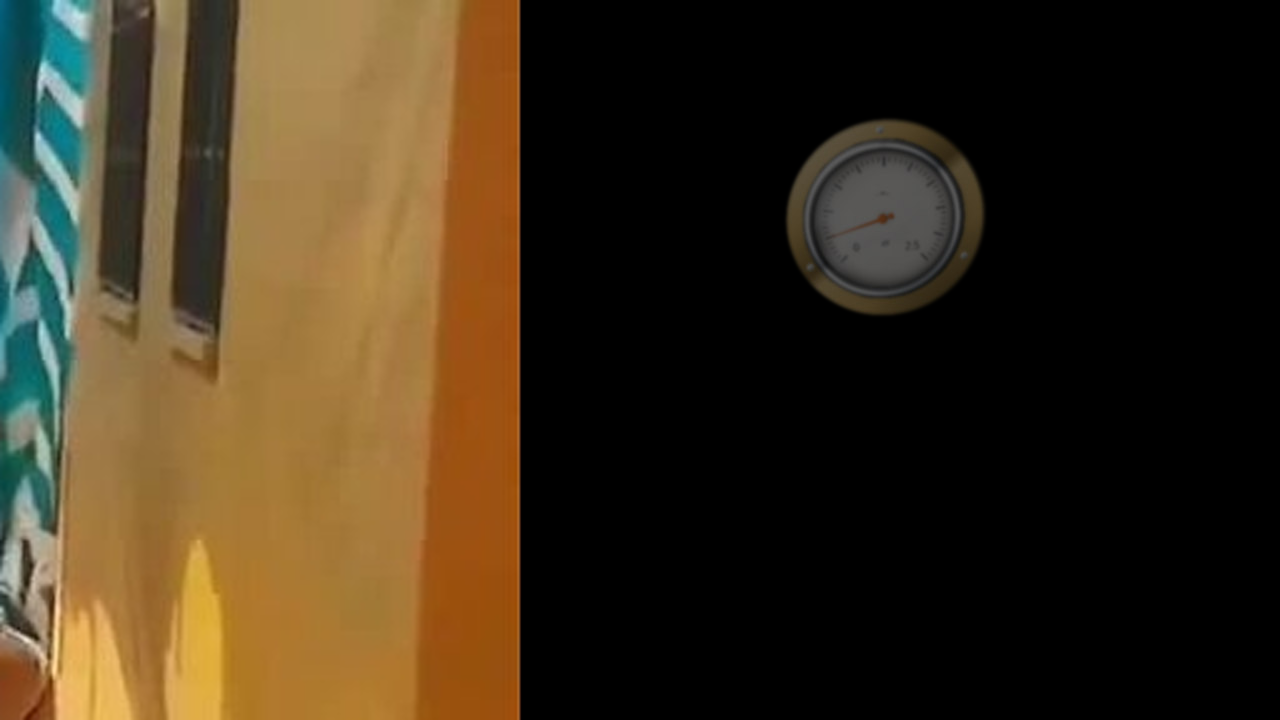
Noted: {"value": 0.25, "unit": "kV"}
